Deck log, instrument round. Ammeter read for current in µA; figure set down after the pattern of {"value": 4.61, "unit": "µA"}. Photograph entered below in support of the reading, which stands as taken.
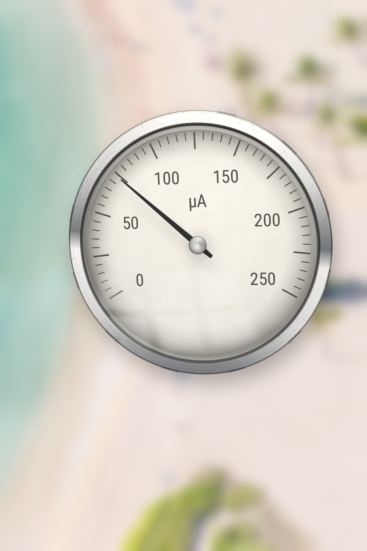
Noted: {"value": 75, "unit": "µA"}
